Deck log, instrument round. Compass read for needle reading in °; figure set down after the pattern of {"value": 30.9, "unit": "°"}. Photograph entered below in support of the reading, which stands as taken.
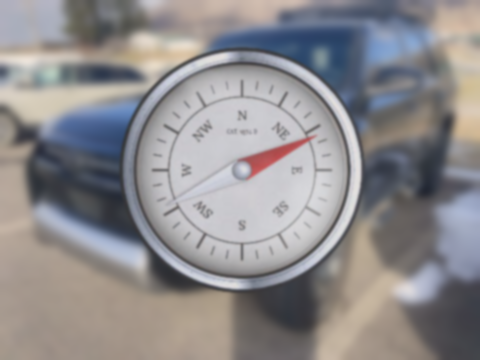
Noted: {"value": 65, "unit": "°"}
